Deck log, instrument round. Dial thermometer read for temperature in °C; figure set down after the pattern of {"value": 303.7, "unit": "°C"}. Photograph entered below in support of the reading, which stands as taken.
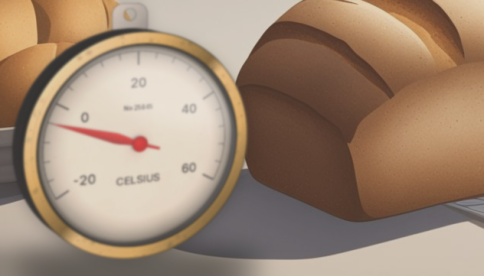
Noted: {"value": -4, "unit": "°C"}
